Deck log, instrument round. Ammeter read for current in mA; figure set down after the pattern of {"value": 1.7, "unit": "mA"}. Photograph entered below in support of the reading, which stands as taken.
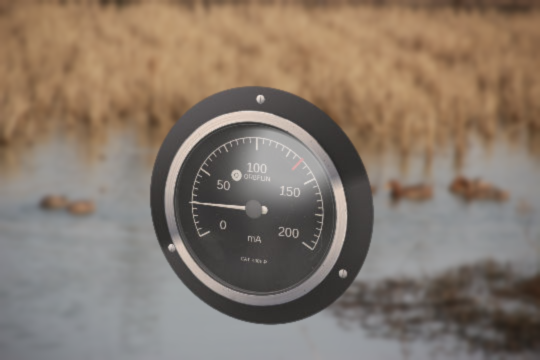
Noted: {"value": 25, "unit": "mA"}
